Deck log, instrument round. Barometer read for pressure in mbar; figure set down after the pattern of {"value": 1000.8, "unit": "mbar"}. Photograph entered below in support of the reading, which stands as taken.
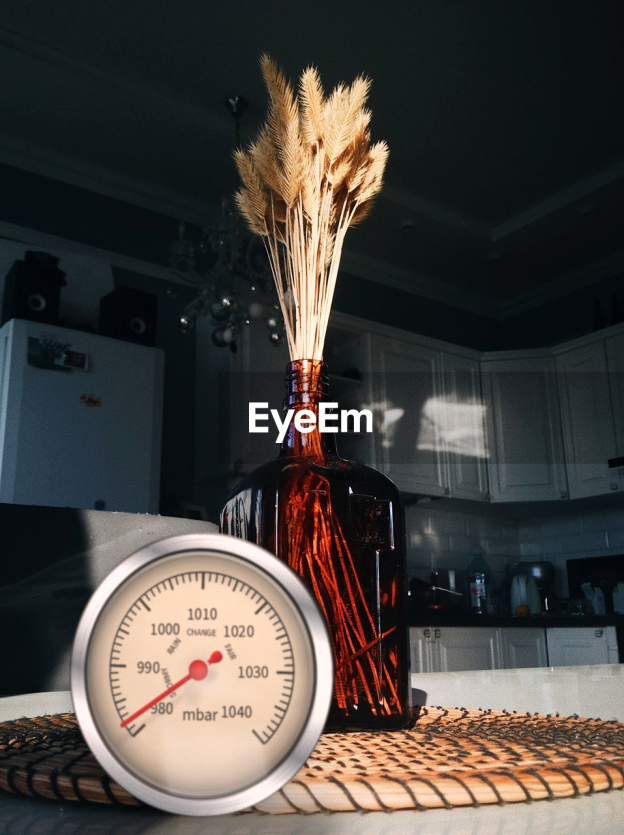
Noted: {"value": 982, "unit": "mbar"}
